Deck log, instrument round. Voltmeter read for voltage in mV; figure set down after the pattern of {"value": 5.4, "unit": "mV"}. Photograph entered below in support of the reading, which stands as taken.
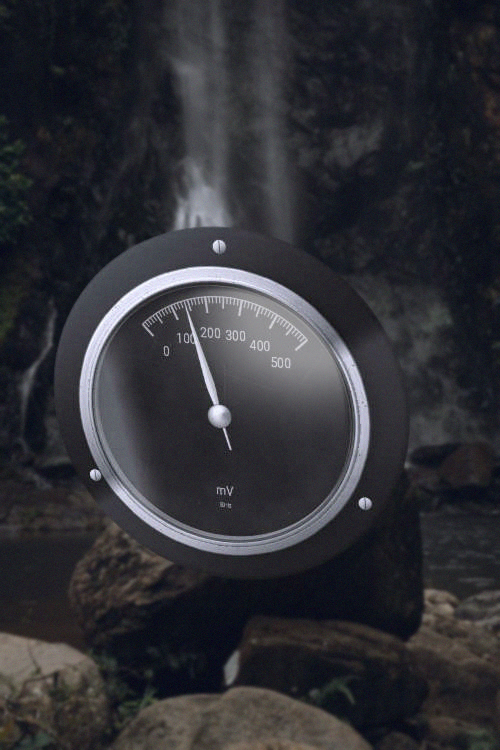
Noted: {"value": 150, "unit": "mV"}
